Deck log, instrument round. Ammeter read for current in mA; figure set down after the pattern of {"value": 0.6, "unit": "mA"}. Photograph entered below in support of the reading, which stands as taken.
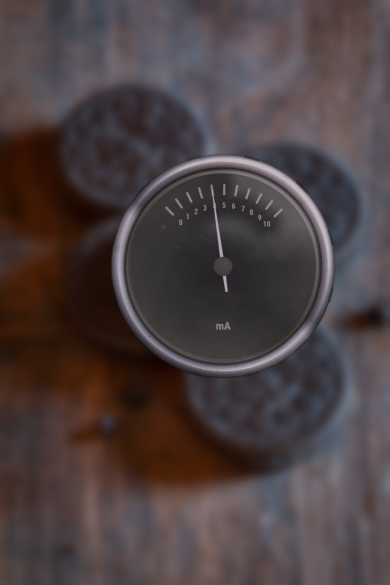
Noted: {"value": 4, "unit": "mA"}
